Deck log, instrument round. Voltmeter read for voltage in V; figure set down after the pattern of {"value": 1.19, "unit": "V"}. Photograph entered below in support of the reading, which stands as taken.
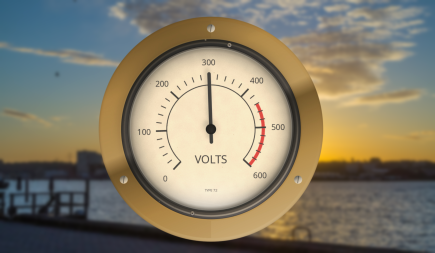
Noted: {"value": 300, "unit": "V"}
